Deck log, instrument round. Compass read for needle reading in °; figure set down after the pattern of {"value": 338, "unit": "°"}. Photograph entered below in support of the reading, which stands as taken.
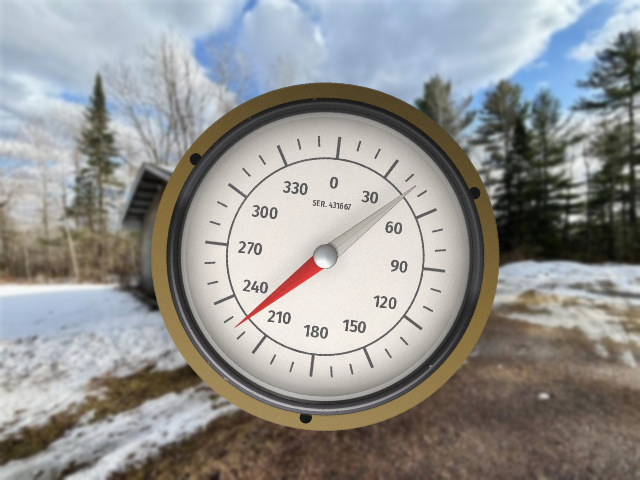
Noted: {"value": 225, "unit": "°"}
